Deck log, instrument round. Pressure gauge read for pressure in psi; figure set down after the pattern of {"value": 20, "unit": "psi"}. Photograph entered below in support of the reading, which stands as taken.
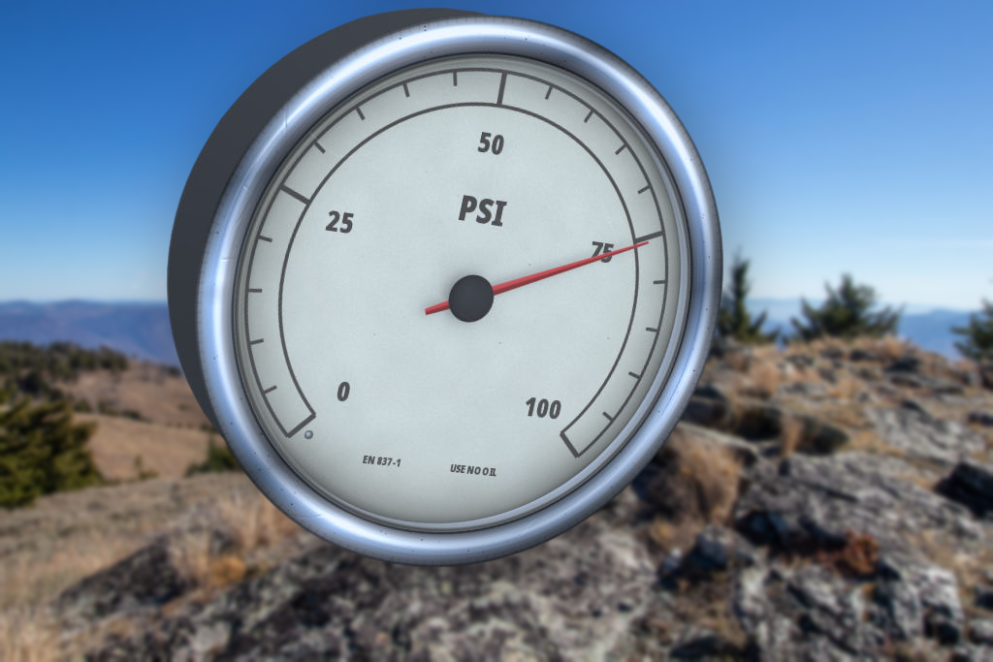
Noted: {"value": 75, "unit": "psi"}
